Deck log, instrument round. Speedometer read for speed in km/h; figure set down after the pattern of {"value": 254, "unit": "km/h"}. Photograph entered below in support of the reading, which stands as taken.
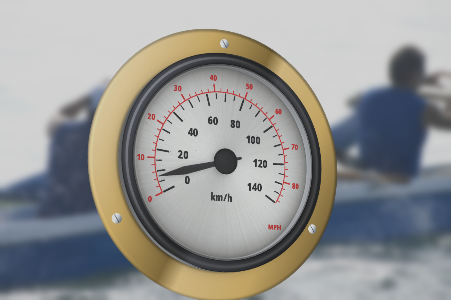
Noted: {"value": 7.5, "unit": "km/h"}
